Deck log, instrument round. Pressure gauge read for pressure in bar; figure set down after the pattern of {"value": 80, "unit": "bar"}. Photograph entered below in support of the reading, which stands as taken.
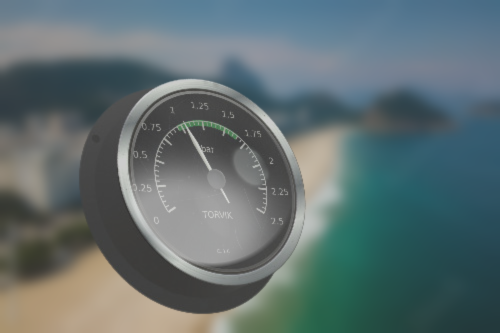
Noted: {"value": 1, "unit": "bar"}
